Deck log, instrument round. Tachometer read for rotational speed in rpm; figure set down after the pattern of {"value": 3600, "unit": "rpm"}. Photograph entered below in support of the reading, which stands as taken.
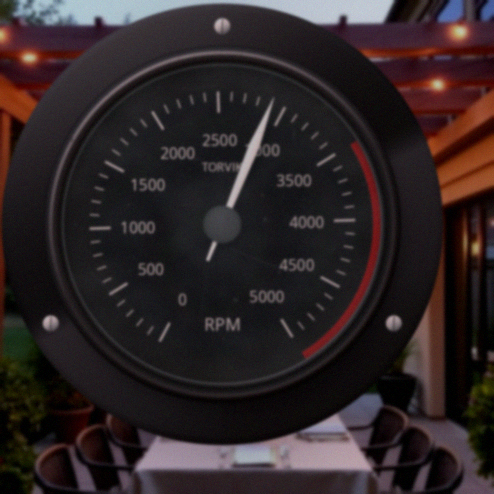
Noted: {"value": 2900, "unit": "rpm"}
